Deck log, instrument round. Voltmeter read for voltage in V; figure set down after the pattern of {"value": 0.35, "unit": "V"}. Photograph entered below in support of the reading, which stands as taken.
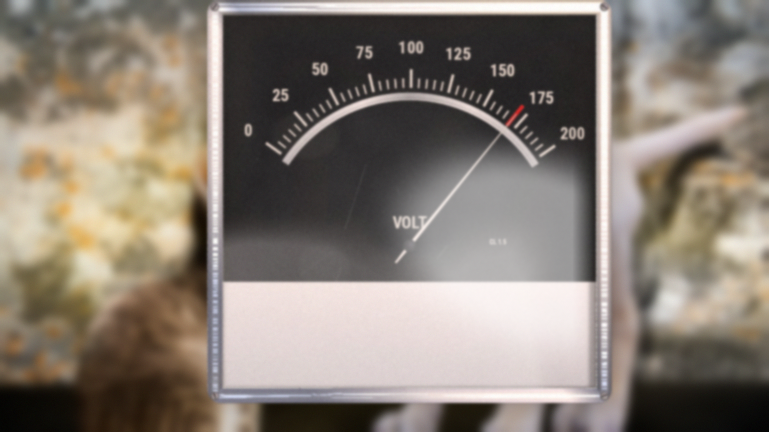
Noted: {"value": 170, "unit": "V"}
